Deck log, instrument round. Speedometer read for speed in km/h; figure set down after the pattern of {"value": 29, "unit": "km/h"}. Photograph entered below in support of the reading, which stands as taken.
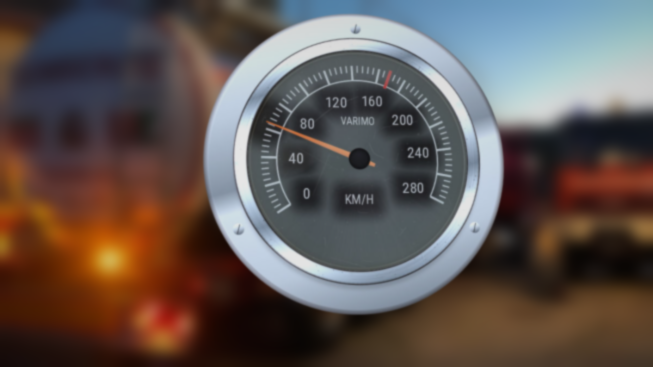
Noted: {"value": 64, "unit": "km/h"}
